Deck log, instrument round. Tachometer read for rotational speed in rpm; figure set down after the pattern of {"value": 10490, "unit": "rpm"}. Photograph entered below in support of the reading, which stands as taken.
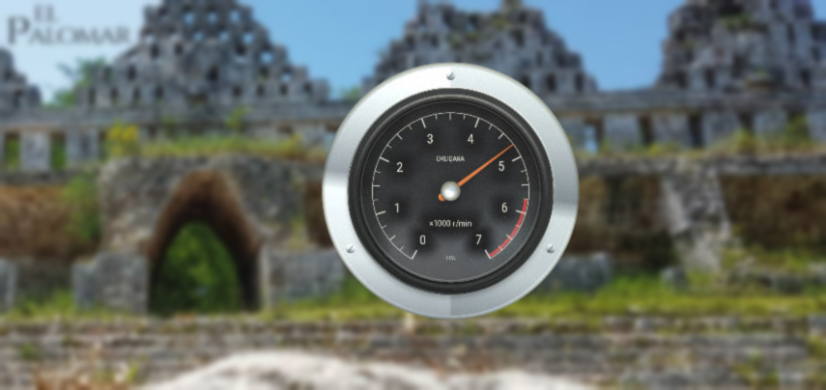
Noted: {"value": 4750, "unit": "rpm"}
